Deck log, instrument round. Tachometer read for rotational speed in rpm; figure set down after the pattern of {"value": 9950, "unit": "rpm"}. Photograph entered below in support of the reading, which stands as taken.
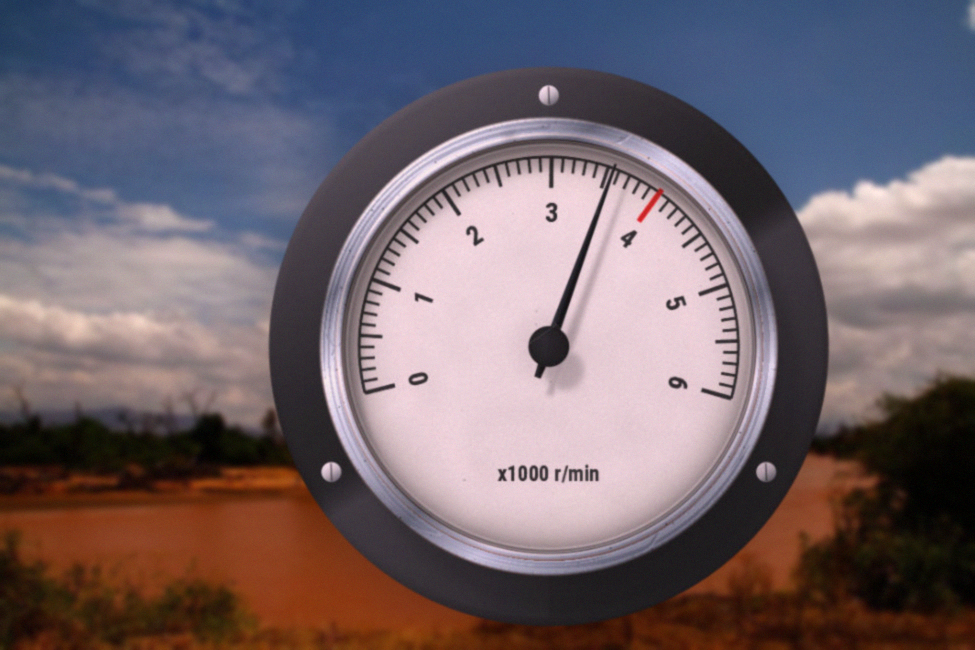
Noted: {"value": 3550, "unit": "rpm"}
